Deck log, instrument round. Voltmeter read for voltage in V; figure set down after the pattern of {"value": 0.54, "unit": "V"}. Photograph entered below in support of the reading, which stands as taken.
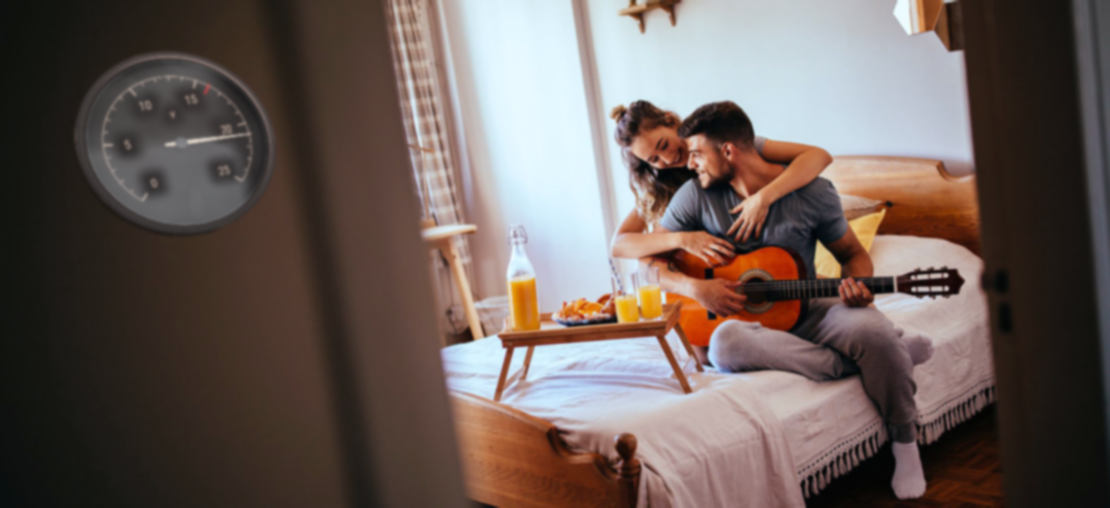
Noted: {"value": 21, "unit": "V"}
